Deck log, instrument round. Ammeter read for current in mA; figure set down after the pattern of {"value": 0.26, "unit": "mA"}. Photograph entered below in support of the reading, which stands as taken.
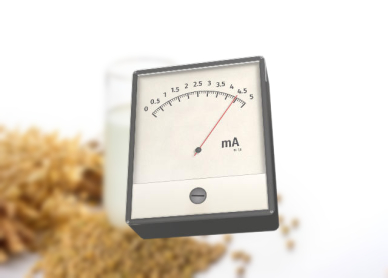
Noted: {"value": 4.5, "unit": "mA"}
